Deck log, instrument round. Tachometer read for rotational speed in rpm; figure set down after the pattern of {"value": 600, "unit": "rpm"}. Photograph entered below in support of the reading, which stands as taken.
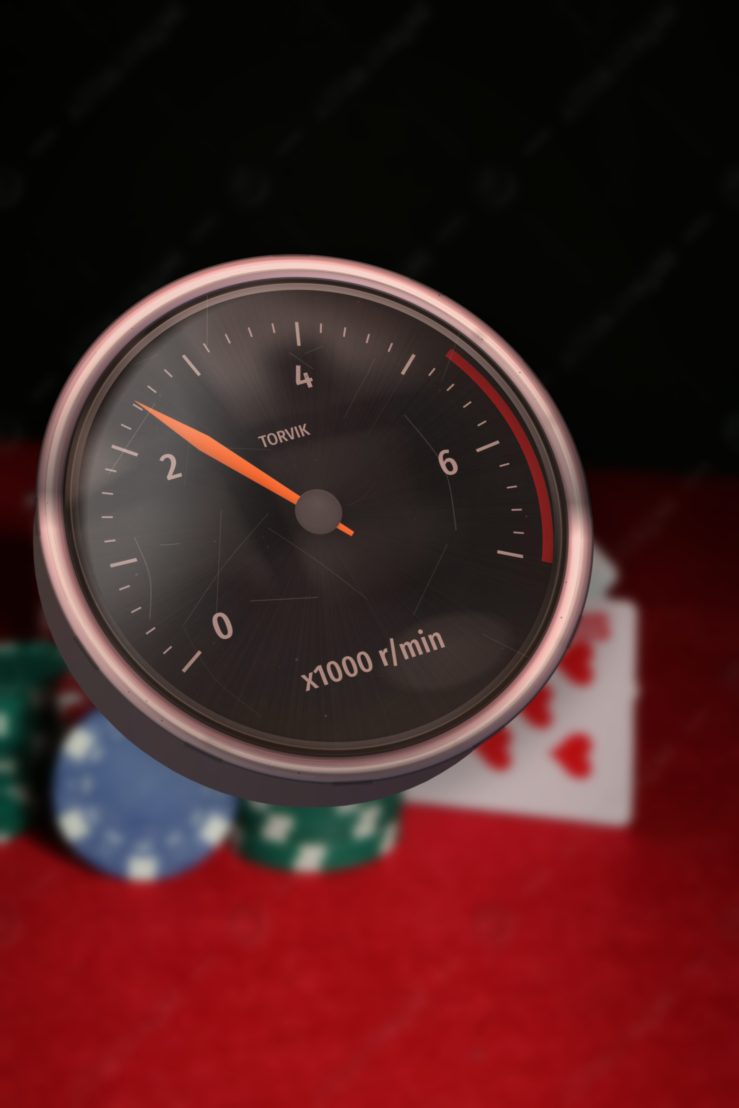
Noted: {"value": 2400, "unit": "rpm"}
